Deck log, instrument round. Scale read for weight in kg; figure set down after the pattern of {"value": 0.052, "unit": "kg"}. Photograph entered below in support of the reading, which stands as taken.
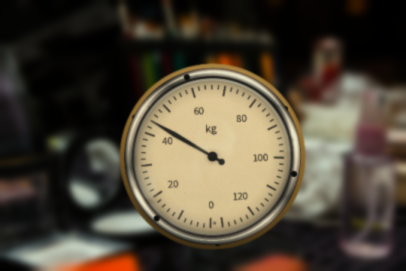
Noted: {"value": 44, "unit": "kg"}
